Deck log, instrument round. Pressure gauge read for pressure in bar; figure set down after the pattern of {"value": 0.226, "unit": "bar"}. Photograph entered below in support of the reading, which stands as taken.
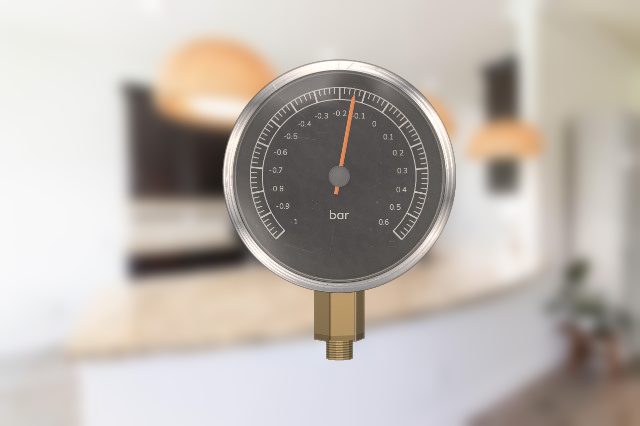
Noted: {"value": -0.14, "unit": "bar"}
